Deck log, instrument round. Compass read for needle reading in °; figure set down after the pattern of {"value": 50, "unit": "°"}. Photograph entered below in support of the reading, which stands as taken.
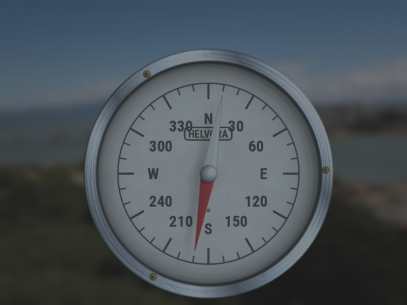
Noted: {"value": 190, "unit": "°"}
